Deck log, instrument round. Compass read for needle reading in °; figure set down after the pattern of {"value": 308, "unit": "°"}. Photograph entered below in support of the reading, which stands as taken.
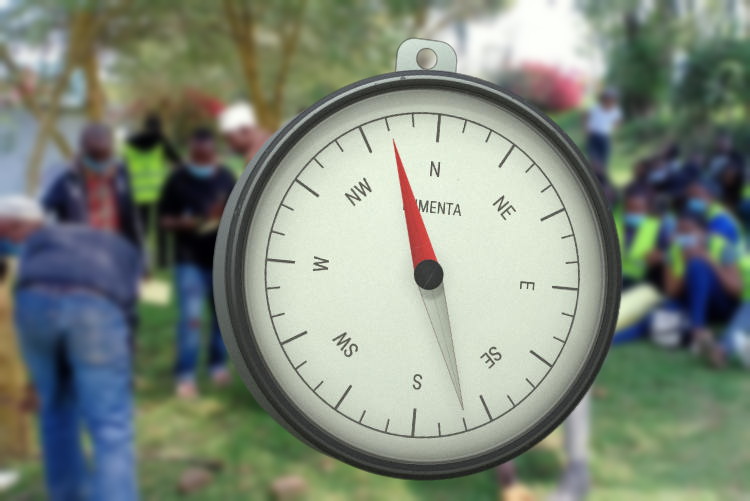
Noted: {"value": 340, "unit": "°"}
